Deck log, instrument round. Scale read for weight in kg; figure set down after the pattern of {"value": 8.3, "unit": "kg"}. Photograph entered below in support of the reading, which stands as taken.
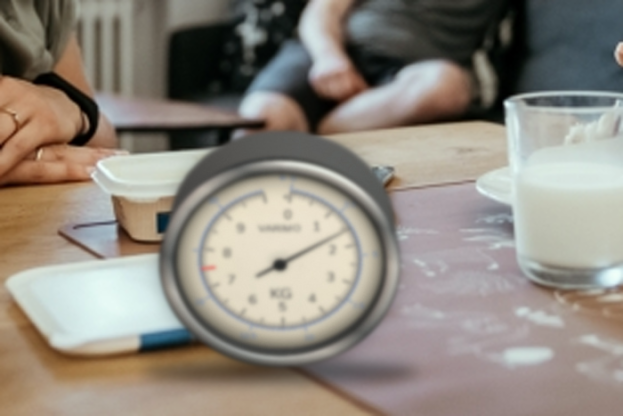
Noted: {"value": 1.5, "unit": "kg"}
